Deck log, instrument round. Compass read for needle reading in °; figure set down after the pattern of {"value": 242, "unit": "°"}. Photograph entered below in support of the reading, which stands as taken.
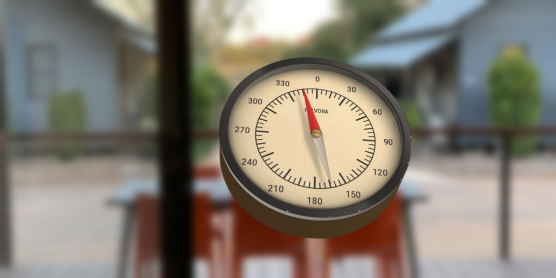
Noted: {"value": 345, "unit": "°"}
